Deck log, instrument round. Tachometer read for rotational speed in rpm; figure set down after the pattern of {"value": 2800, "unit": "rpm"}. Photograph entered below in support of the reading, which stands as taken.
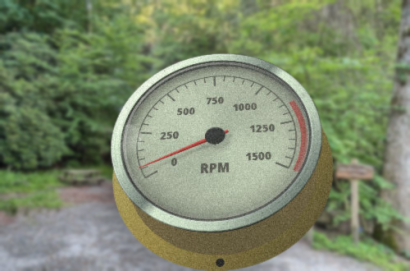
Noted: {"value": 50, "unit": "rpm"}
